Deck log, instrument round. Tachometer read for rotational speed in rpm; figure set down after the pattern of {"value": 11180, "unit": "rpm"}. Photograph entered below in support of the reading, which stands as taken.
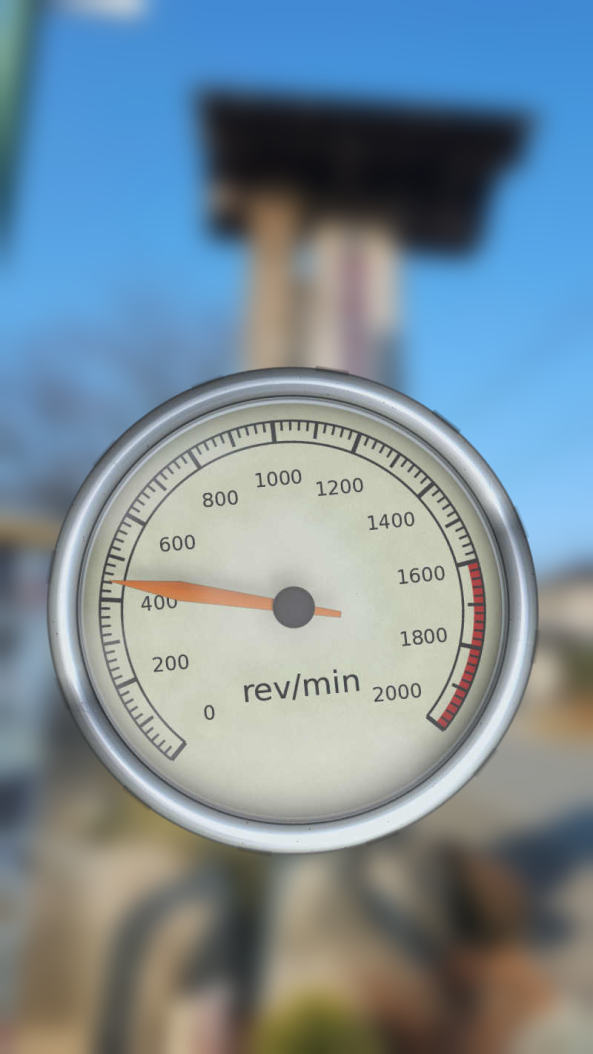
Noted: {"value": 440, "unit": "rpm"}
